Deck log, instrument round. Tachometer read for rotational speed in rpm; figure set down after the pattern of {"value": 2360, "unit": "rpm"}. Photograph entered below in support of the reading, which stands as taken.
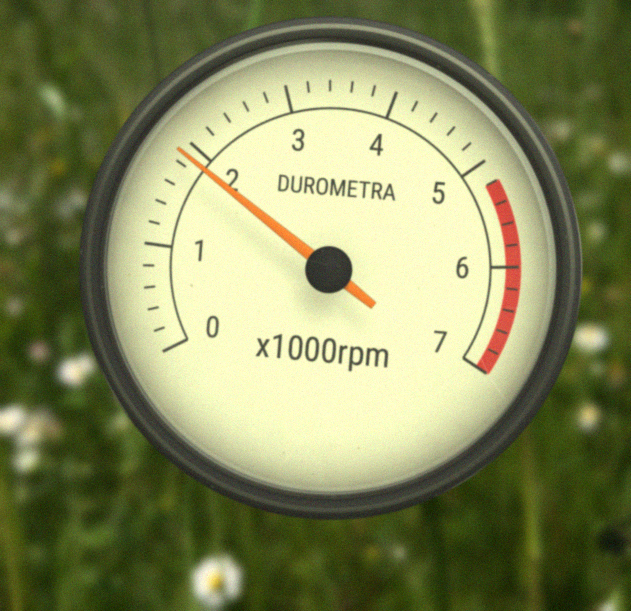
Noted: {"value": 1900, "unit": "rpm"}
